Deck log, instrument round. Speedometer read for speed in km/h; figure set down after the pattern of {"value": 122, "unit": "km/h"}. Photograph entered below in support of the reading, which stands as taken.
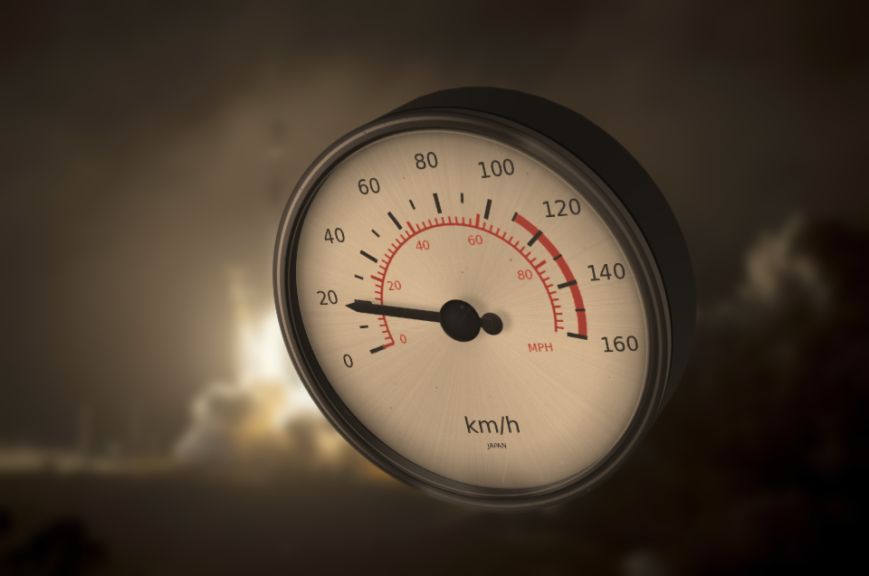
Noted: {"value": 20, "unit": "km/h"}
